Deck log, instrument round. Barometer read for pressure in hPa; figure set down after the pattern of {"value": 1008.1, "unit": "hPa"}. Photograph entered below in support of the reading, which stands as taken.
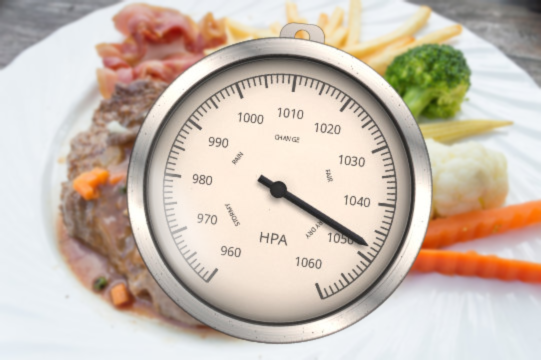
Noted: {"value": 1048, "unit": "hPa"}
